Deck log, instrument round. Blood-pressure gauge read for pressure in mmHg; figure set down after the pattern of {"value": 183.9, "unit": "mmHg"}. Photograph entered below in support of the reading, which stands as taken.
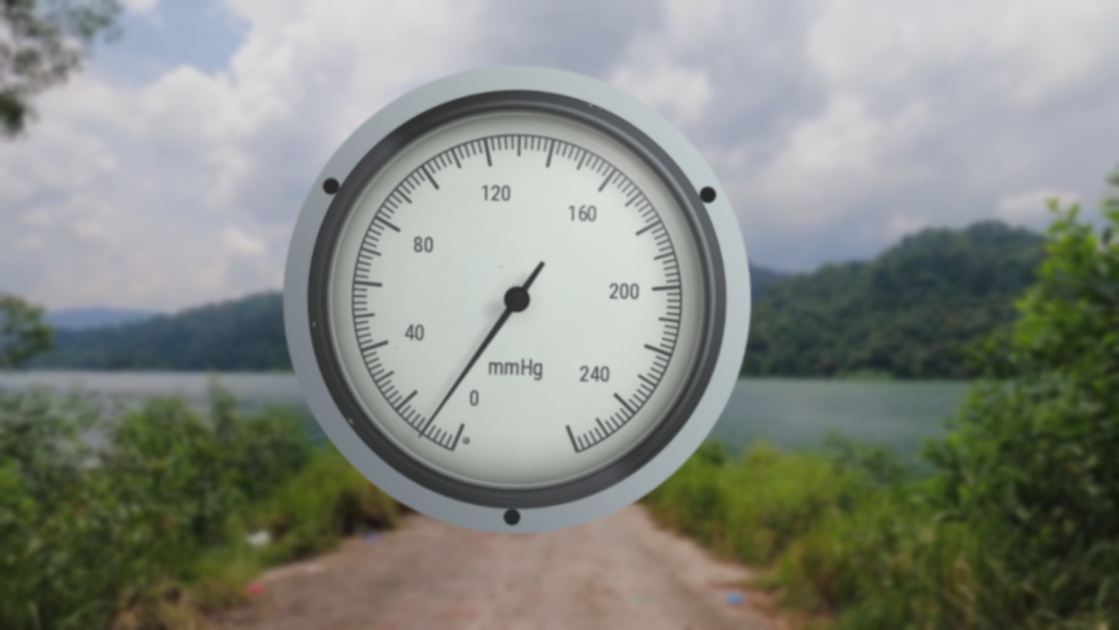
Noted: {"value": 10, "unit": "mmHg"}
